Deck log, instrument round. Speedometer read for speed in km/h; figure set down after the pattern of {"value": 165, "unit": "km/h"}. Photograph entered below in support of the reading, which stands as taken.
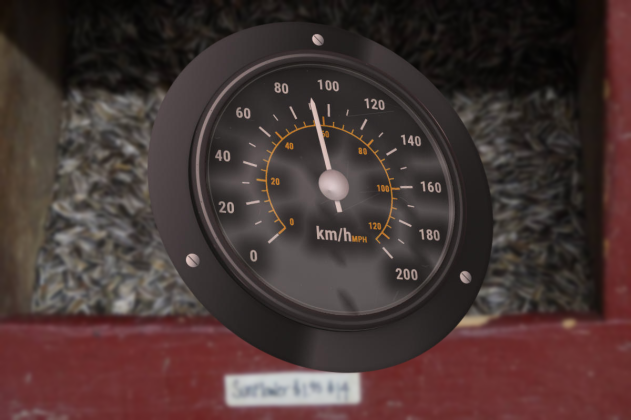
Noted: {"value": 90, "unit": "km/h"}
